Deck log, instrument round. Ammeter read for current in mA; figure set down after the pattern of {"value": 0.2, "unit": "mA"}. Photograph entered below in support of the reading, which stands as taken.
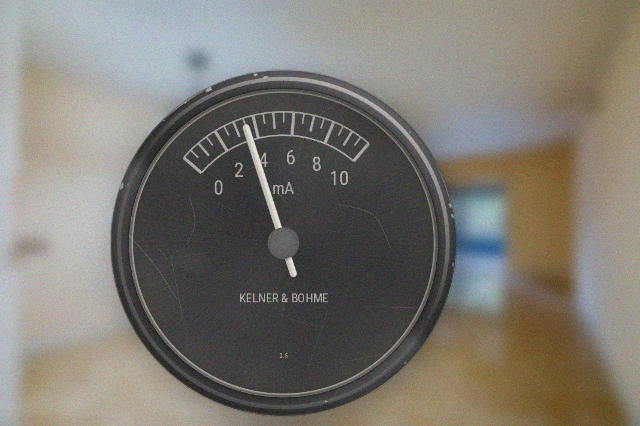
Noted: {"value": 3.5, "unit": "mA"}
